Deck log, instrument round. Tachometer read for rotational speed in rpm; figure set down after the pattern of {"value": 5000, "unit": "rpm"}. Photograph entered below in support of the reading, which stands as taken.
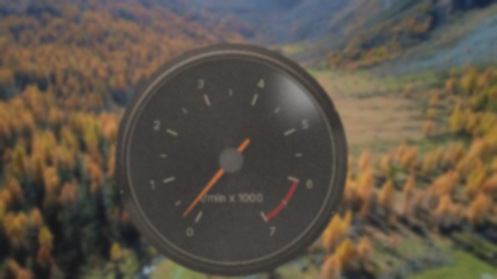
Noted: {"value": 250, "unit": "rpm"}
